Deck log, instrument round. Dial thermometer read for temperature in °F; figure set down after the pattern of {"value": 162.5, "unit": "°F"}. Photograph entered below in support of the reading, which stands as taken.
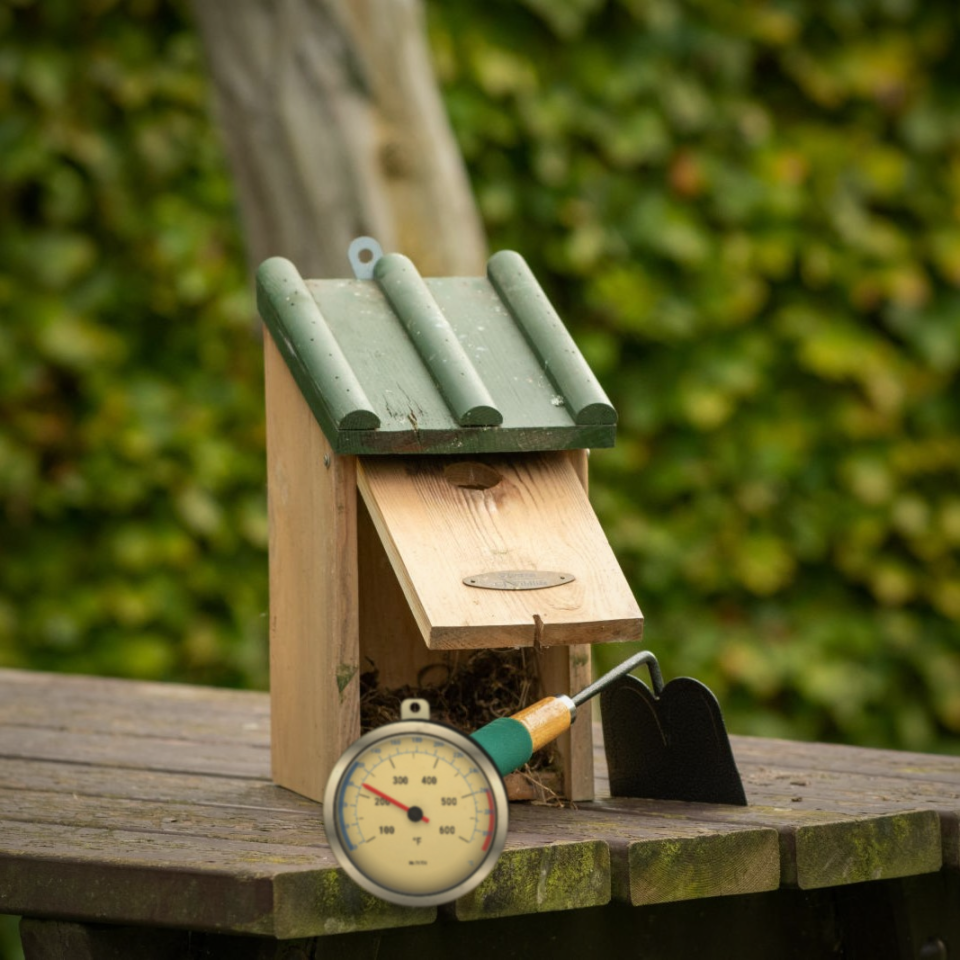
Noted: {"value": 225, "unit": "°F"}
